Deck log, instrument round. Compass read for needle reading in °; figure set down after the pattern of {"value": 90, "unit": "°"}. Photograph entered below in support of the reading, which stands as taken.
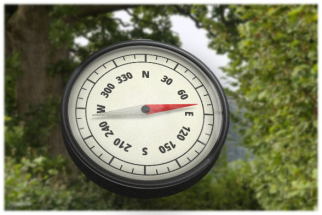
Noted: {"value": 80, "unit": "°"}
